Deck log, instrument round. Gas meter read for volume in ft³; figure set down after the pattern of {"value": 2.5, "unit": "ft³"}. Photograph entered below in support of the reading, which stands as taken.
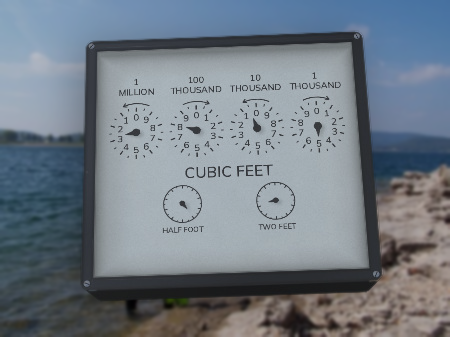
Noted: {"value": 280500, "unit": "ft³"}
